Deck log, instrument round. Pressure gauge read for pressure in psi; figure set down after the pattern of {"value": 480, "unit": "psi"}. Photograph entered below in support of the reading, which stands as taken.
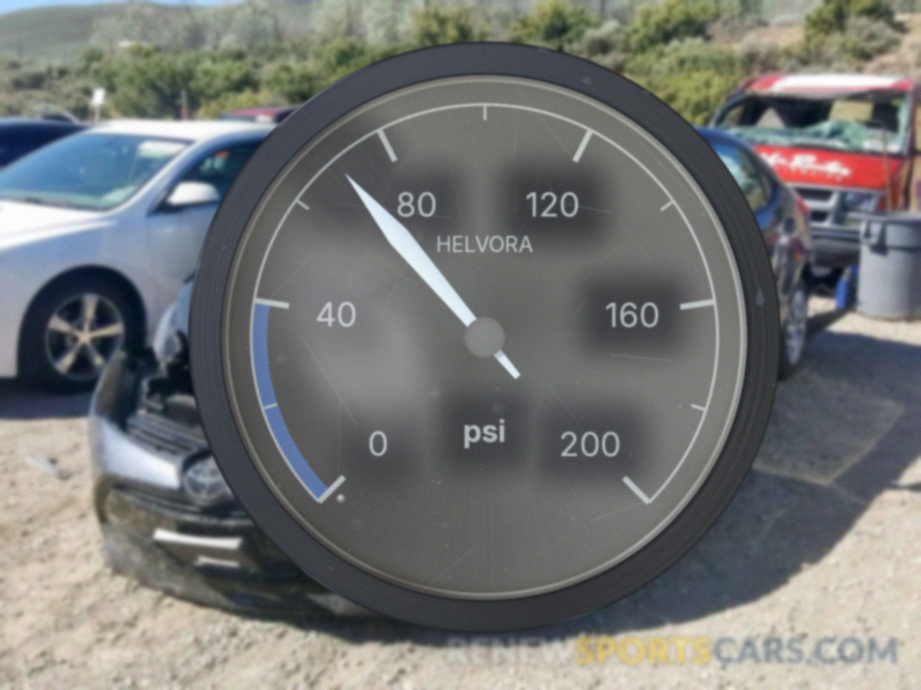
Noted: {"value": 70, "unit": "psi"}
